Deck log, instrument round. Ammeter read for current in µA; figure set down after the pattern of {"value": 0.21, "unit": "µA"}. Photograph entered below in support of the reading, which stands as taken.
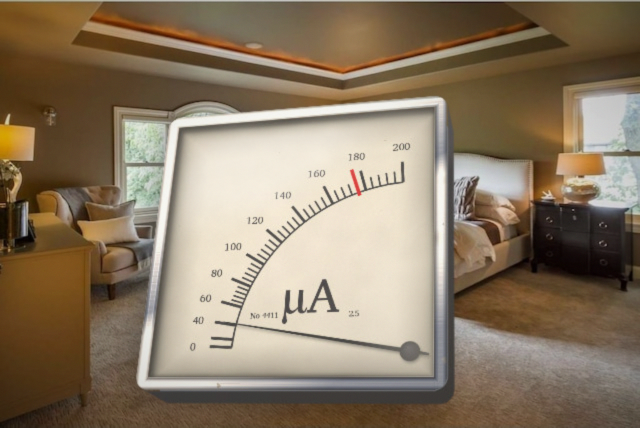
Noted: {"value": 40, "unit": "µA"}
